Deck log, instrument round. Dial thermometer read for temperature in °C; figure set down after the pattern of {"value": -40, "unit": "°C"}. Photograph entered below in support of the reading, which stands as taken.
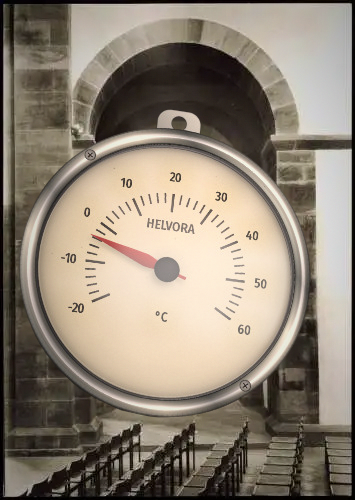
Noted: {"value": -4, "unit": "°C"}
